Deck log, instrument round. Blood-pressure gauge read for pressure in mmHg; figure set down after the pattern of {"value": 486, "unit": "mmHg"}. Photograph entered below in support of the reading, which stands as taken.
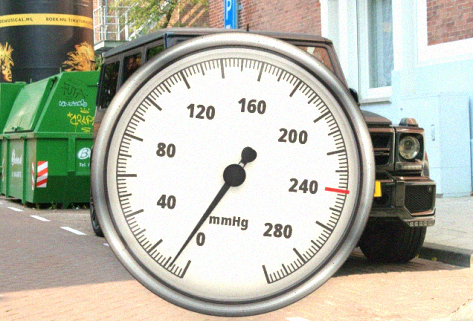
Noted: {"value": 8, "unit": "mmHg"}
